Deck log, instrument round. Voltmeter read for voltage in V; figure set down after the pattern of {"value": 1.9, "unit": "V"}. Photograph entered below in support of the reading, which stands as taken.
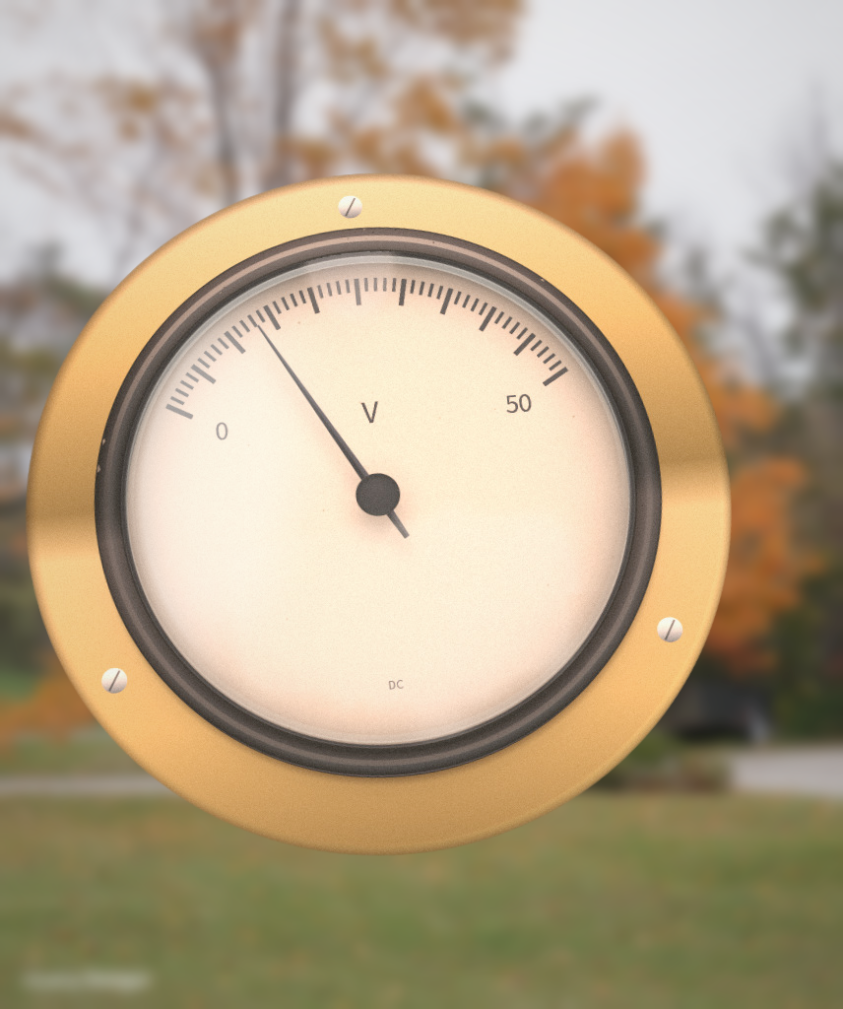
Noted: {"value": 13, "unit": "V"}
